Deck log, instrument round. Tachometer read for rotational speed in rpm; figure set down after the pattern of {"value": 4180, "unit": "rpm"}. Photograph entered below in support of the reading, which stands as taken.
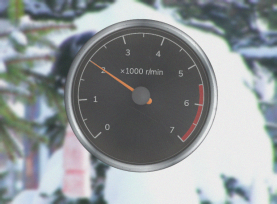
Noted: {"value": 2000, "unit": "rpm"}
